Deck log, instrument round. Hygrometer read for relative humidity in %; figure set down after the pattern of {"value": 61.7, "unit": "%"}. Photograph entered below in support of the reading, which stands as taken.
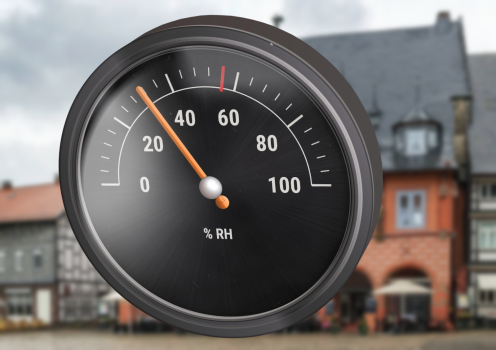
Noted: {"value": 32, "unit": "%"}
